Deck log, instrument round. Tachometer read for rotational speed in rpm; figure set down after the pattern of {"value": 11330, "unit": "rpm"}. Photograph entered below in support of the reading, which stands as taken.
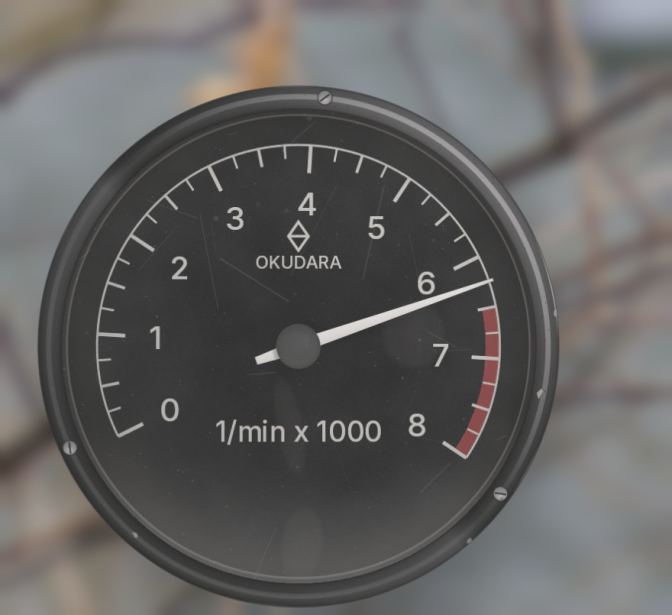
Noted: {"value": 6250, "unit": "rpm"}
